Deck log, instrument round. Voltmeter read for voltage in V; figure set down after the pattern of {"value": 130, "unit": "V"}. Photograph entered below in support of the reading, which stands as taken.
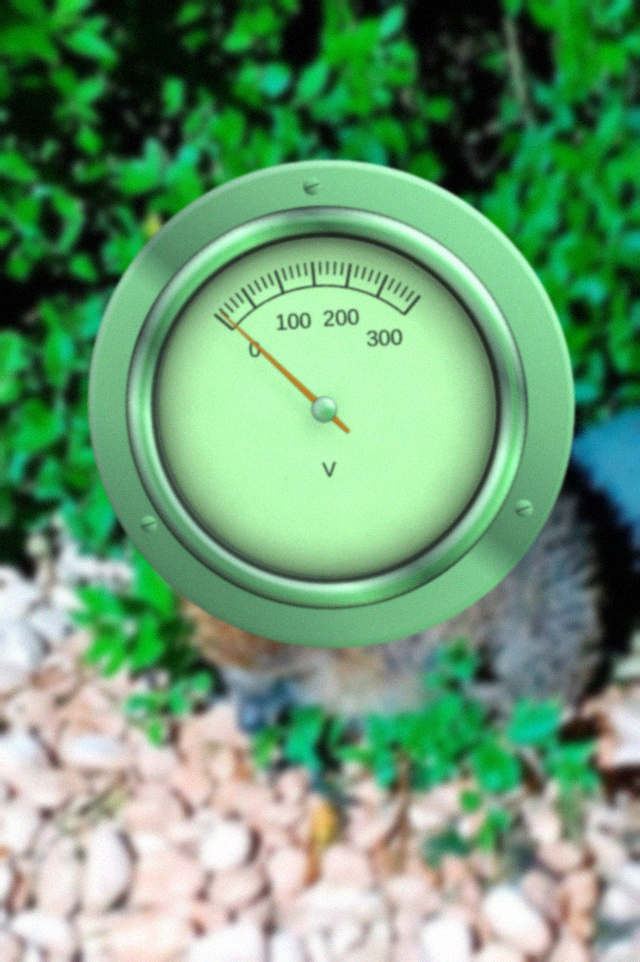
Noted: {"value": 10, "unit": "V"}
